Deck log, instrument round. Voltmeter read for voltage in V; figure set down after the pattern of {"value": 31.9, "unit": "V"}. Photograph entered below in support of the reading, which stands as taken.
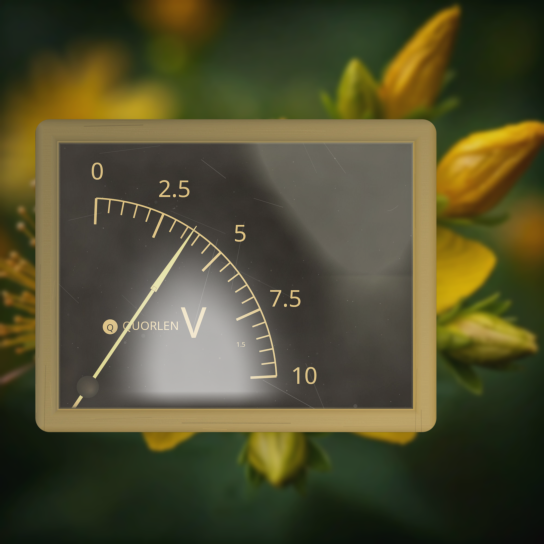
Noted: {"value": 3.75, "unit": "V"}
